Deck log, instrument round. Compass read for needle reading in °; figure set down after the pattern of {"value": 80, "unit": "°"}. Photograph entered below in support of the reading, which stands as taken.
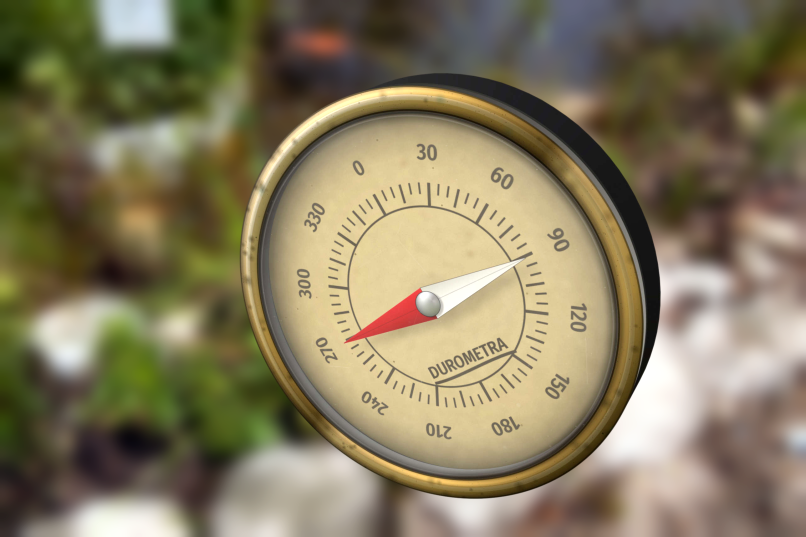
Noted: {"value": 270, "unit": "°"}
